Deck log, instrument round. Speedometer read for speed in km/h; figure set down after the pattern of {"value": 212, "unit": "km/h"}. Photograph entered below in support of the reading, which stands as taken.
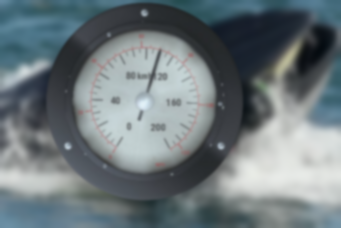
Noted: {"value": 110, "unit": "km/h"}
